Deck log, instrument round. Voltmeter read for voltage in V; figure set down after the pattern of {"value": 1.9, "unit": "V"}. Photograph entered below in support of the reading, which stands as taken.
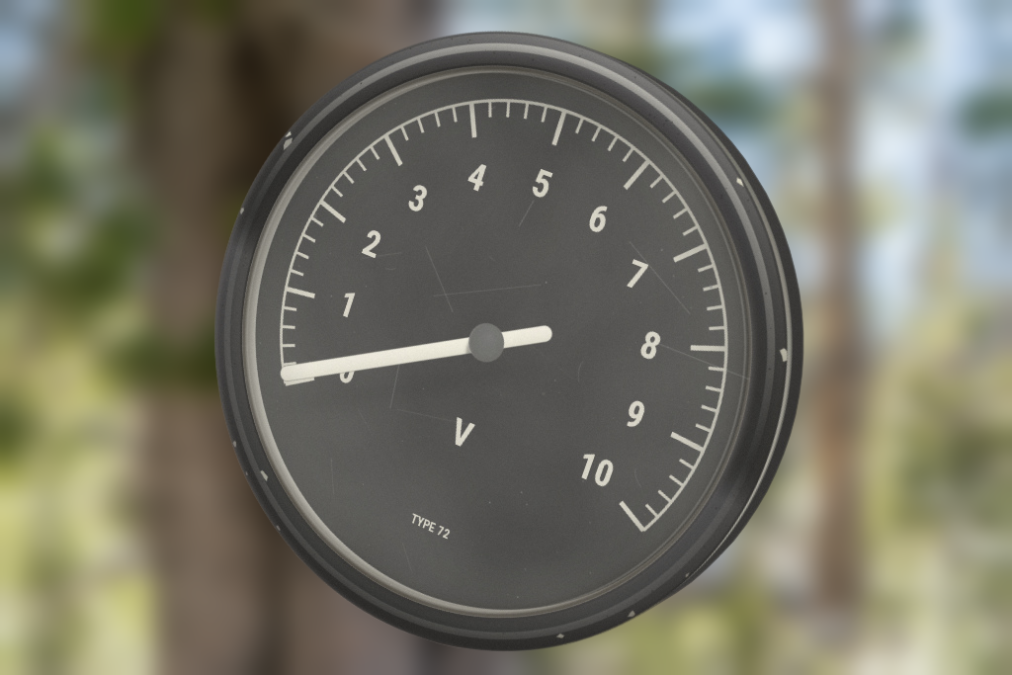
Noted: {"value": 0.1, "unit": "V"}
